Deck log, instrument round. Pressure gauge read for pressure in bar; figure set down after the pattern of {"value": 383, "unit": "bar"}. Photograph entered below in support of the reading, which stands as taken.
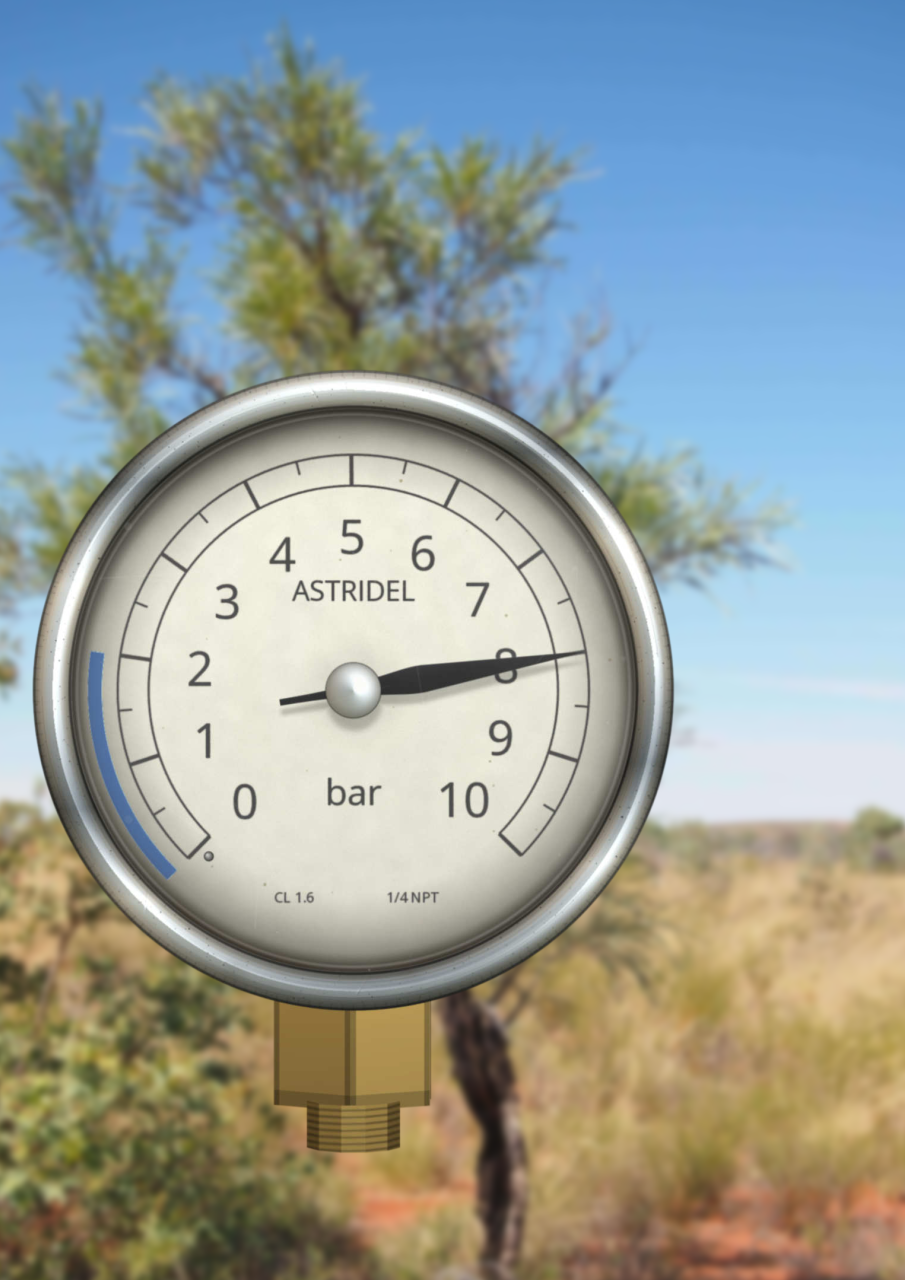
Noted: {"value": 8, "unit": "bar"}
